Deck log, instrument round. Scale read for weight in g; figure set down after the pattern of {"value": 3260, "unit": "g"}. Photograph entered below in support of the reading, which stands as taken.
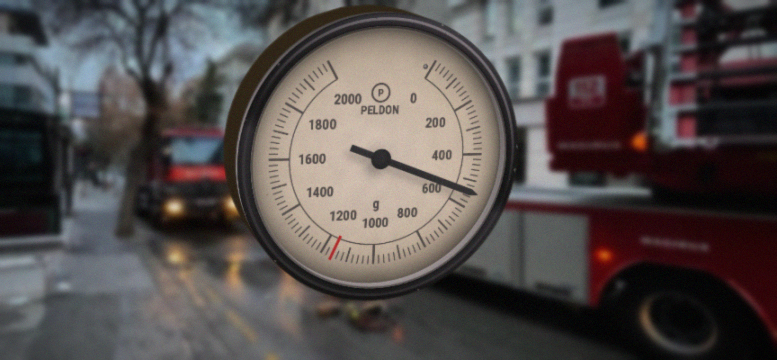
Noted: {"value": 540, "unit": "g"}
